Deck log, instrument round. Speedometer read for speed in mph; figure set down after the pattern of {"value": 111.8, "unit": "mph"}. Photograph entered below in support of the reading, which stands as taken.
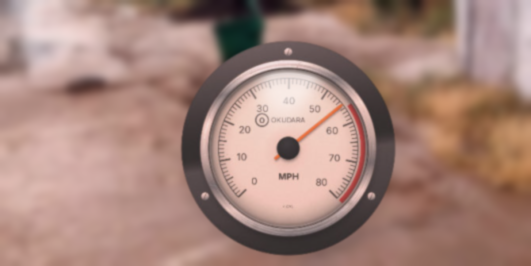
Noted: {"value": 55, "unit": "mph"}
